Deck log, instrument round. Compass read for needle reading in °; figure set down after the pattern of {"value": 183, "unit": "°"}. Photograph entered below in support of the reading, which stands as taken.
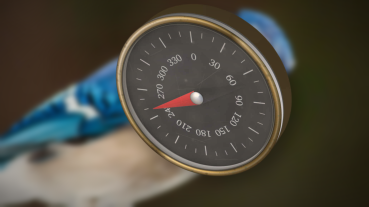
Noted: {"value": 250, "unit": "°"}
